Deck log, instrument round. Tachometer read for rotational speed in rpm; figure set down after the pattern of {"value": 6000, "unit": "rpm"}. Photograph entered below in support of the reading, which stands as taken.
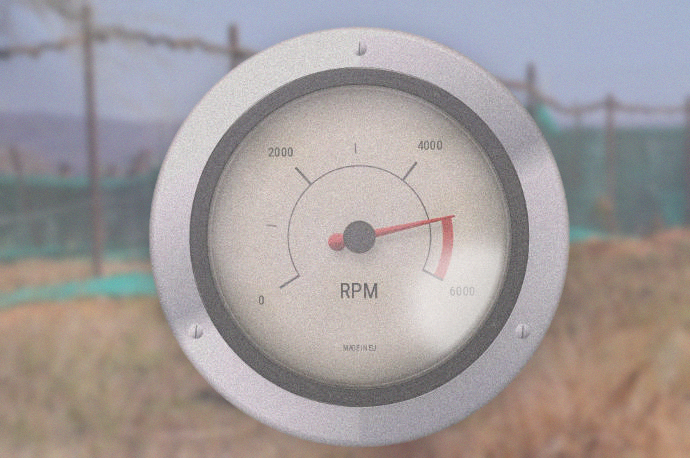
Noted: {"value": 5000, "unit": "rpm"}
